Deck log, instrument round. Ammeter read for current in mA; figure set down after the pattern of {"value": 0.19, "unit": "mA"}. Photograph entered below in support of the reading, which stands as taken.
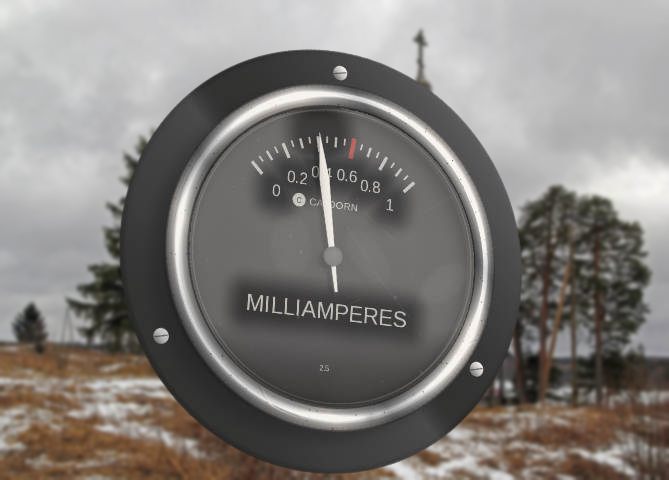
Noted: {"value": 0.4, "unit": "mA"}
